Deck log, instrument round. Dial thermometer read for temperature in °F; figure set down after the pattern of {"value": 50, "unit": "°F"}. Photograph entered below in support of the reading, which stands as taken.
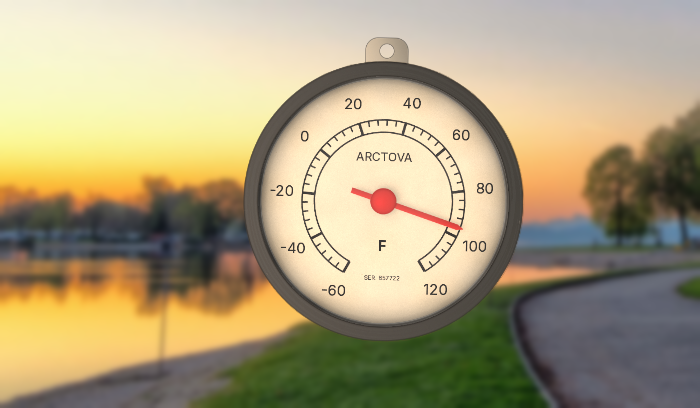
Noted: {"value": 96, "unit": "°F"}
